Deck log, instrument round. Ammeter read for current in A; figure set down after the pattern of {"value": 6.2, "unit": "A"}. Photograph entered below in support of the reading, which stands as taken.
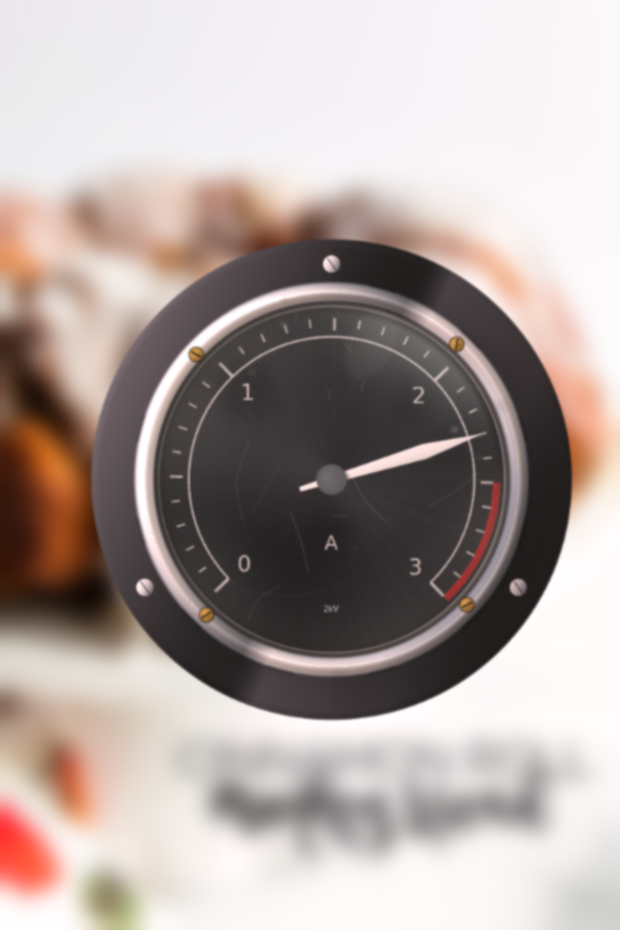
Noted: {"value": 2.3, "unit": "A"}
